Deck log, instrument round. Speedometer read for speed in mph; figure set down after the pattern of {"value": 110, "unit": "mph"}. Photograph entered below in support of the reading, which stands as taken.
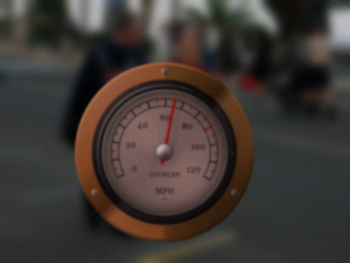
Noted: {"value": 65, "unit": "mph"}
